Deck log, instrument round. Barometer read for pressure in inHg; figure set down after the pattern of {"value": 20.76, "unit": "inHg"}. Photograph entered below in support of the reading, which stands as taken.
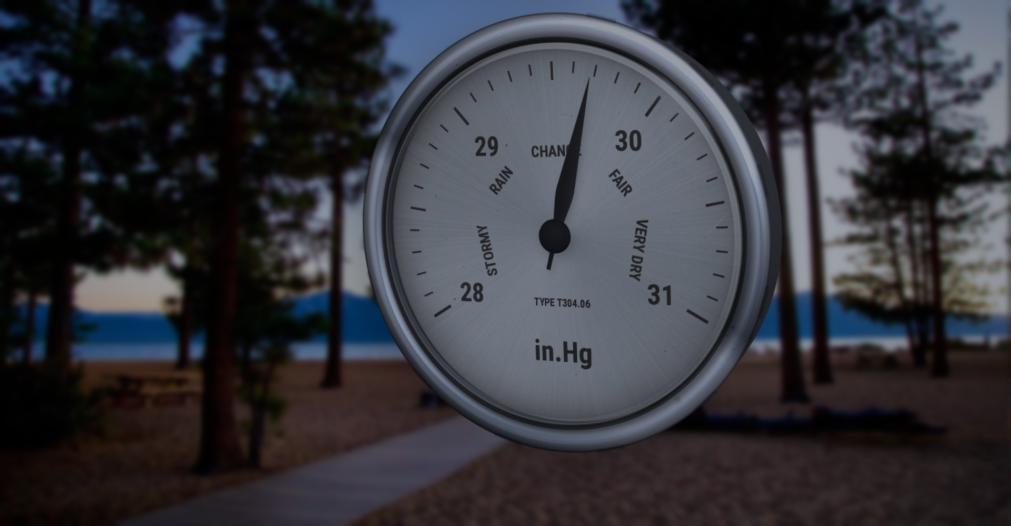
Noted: {"value": 29.7, "unit": "inHg"}
